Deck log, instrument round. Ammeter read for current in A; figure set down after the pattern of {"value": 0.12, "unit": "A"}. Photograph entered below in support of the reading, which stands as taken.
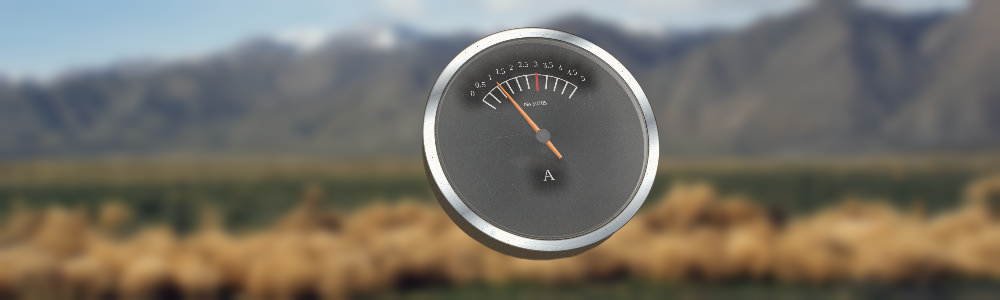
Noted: {"value": 1, "unit": "A"}
